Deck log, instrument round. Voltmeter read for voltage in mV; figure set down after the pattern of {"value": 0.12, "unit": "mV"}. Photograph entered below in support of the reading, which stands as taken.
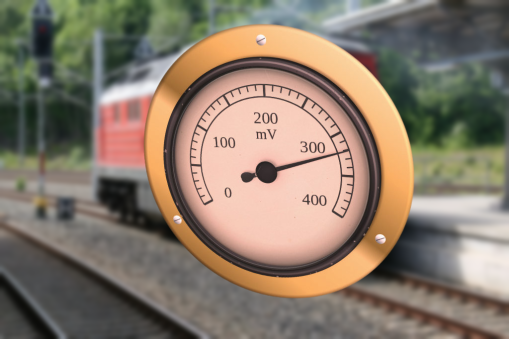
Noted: {"value": 320, "unit": "mV"}
